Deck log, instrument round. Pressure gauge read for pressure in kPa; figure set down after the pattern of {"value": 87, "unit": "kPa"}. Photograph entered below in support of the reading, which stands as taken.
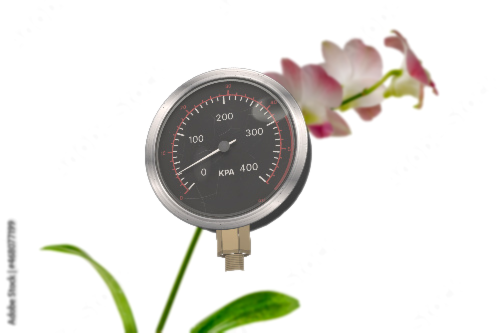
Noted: {"value": 30, "unit": "kPa"}
